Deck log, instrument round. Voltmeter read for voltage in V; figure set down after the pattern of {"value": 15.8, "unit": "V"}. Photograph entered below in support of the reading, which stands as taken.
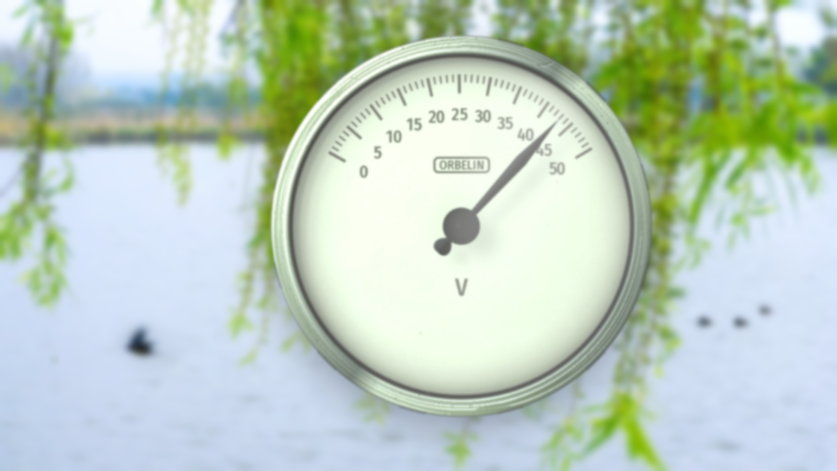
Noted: {"value": 43, "unit": "V"}
